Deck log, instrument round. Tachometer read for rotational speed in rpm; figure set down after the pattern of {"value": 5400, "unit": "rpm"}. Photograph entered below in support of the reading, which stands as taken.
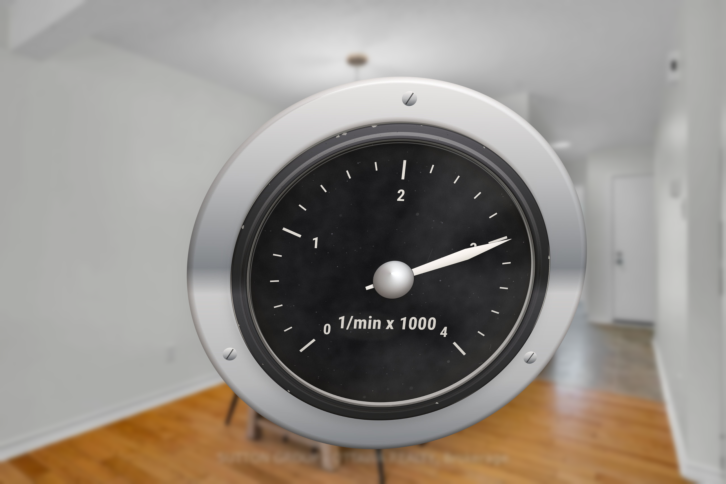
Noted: {"value": 3000, "unit": "rpm"}
